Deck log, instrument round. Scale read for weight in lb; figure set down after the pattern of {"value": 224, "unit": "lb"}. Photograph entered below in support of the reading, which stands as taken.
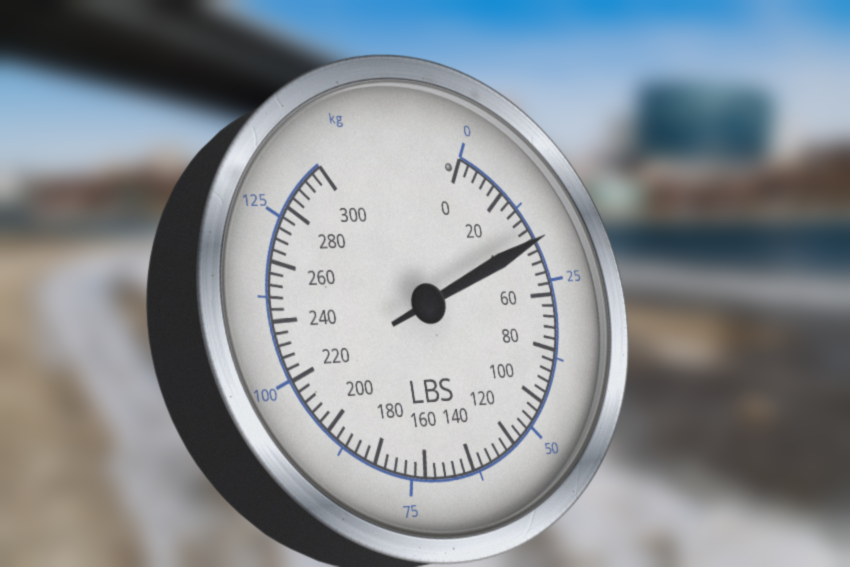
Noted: {"value": 40, "unit": "lb"}
